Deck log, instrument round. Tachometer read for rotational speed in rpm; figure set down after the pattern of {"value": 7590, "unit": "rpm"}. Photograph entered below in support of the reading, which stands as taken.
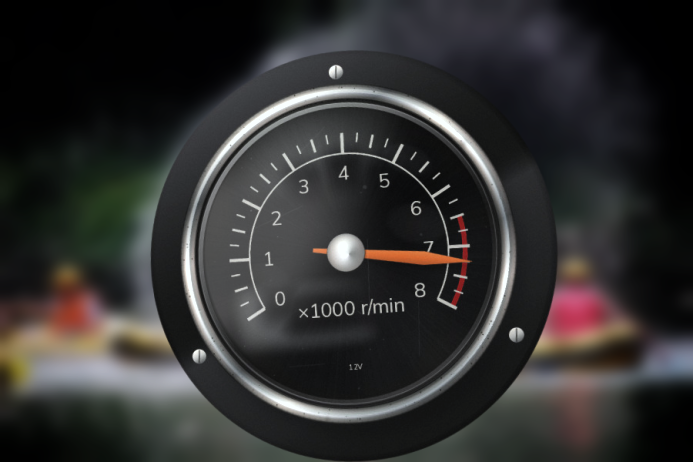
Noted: {"value": 7250, "unit": "rpm"}
